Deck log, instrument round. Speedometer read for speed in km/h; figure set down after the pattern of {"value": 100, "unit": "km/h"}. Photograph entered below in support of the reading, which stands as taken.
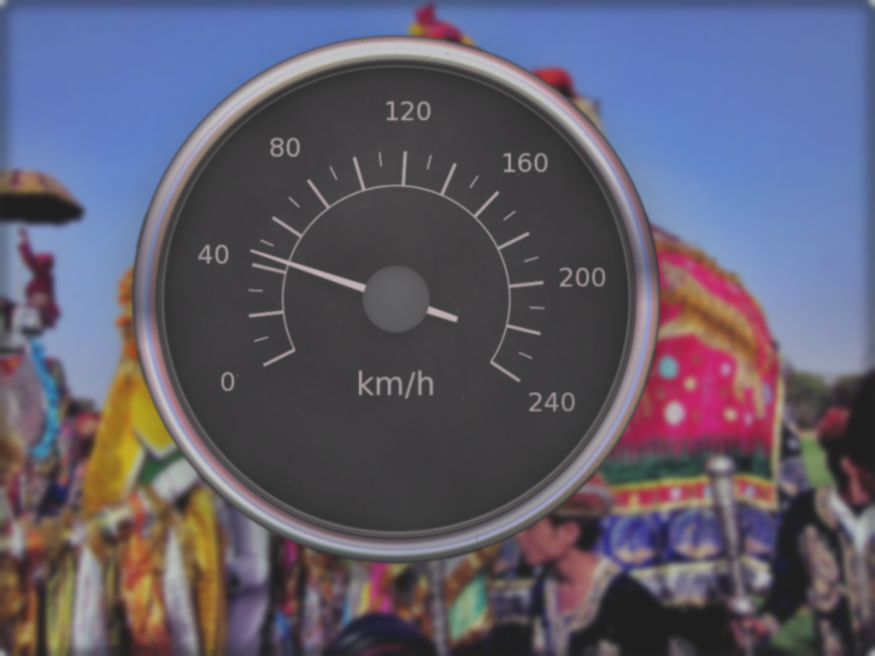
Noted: {"value": 45, "unit": "km/h"}
